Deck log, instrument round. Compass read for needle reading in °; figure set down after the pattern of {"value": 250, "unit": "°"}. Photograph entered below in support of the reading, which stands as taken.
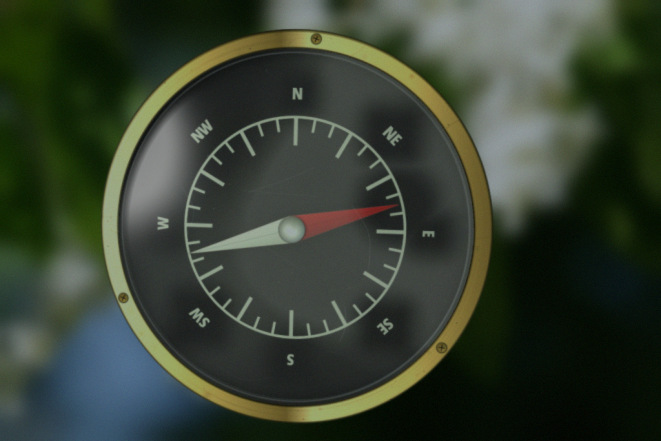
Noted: {"value": 75, "unit": "°"}
